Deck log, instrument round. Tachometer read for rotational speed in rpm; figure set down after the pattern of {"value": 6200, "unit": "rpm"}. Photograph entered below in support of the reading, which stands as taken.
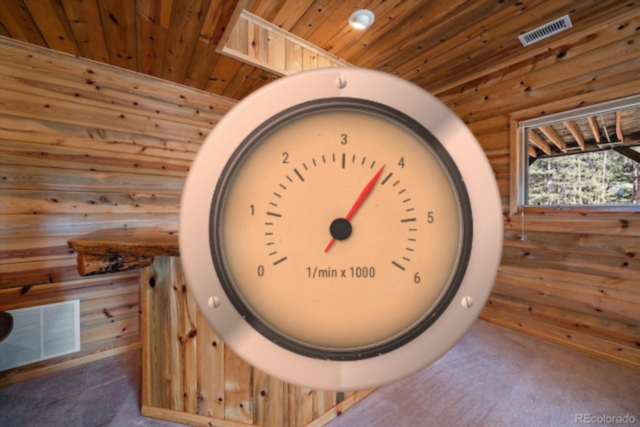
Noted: {"value": 3800, "unit": "rpm"}
